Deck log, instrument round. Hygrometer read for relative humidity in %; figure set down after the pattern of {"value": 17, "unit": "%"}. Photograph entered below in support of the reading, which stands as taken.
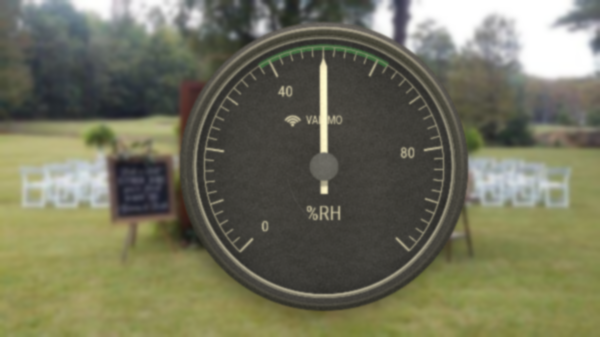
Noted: {"value": 50, "unit": "%"}
